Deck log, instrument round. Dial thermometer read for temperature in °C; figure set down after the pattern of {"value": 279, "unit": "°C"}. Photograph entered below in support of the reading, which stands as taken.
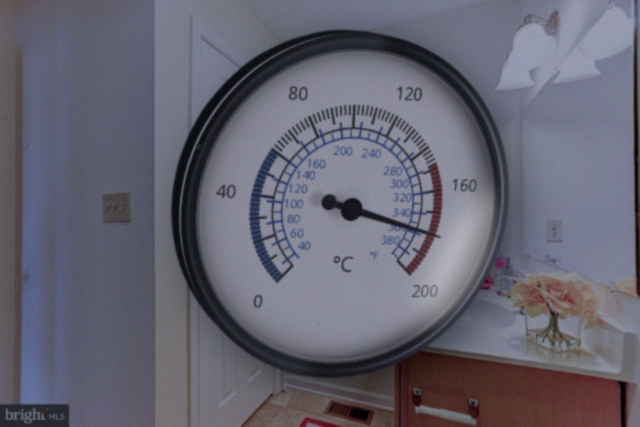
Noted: {"value": 180, "unit": "°C"}
